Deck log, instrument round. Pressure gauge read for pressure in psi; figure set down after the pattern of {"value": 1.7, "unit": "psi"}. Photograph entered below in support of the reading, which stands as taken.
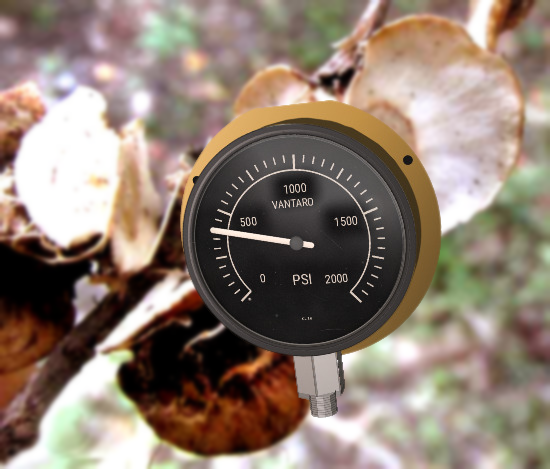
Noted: {"value": 400, "unit": "psi"}
